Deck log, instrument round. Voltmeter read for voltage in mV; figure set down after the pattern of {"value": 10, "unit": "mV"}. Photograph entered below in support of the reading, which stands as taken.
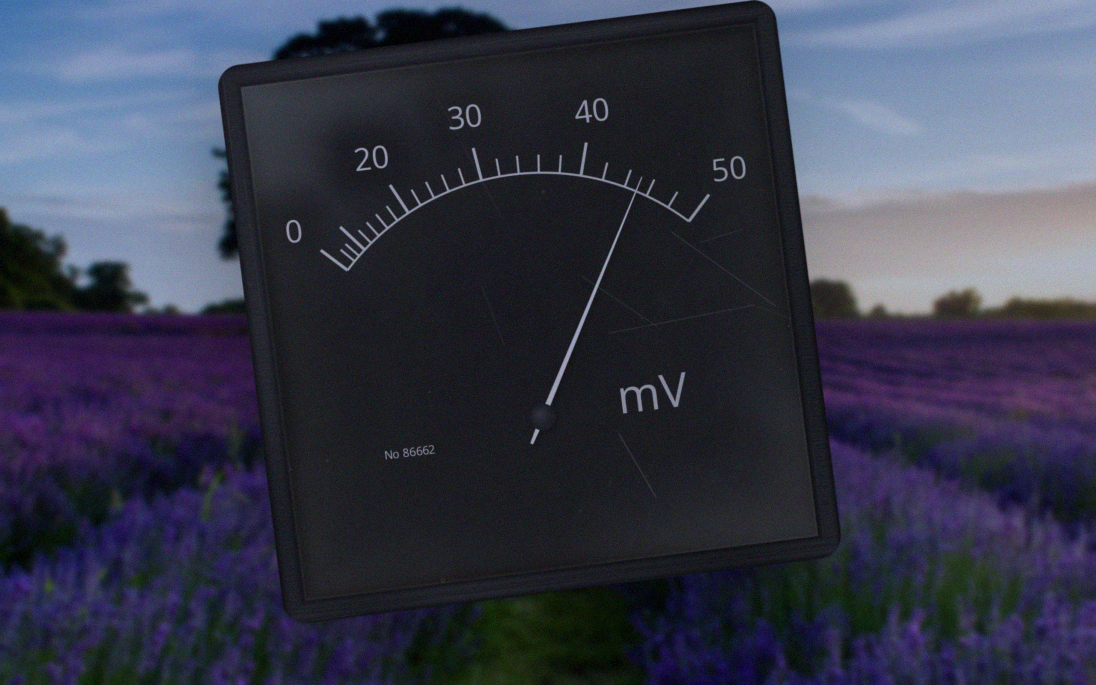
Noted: {"value": 45, "unit": "mV"}
